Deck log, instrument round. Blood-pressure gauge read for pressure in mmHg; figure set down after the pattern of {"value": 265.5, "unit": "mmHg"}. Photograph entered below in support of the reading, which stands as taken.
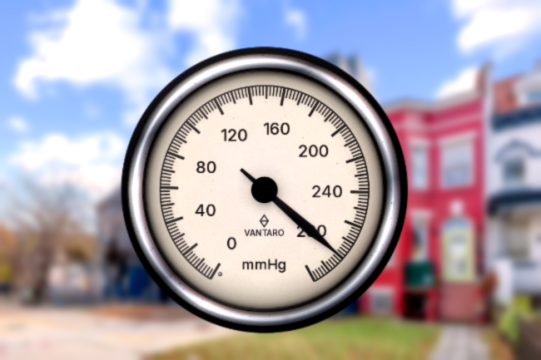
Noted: {"value": 280, "unit": "mmHg"}
